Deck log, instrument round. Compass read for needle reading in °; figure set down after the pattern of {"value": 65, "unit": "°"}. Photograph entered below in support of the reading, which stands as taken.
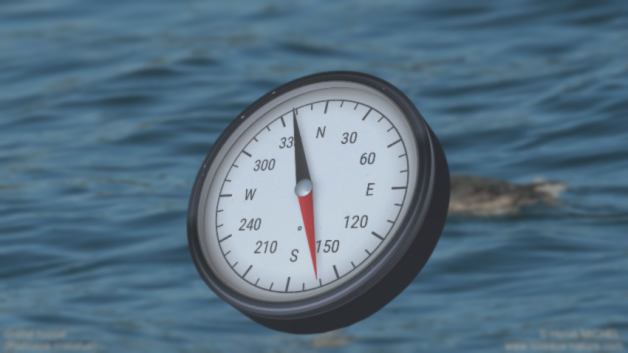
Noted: {"value": 160, "unit": "°"}
